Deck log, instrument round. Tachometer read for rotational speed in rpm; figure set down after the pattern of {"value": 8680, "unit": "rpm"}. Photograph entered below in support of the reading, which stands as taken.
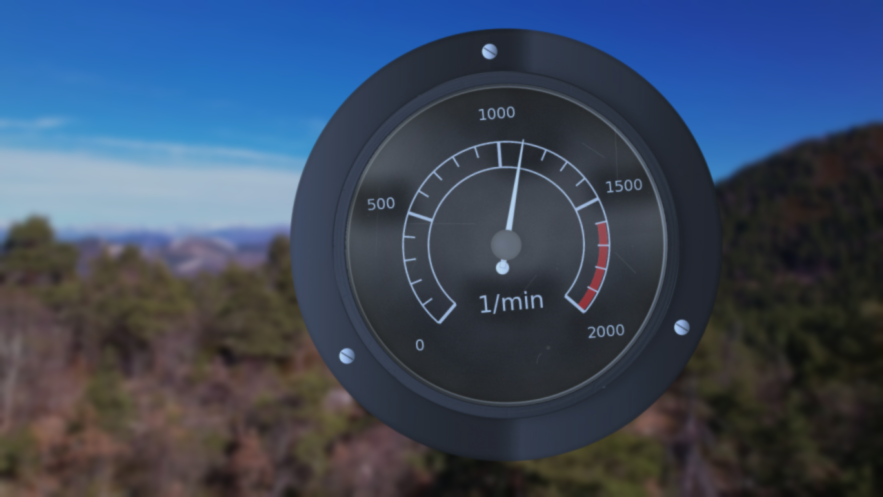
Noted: {"value": 1100, "unit": "rpm"}
